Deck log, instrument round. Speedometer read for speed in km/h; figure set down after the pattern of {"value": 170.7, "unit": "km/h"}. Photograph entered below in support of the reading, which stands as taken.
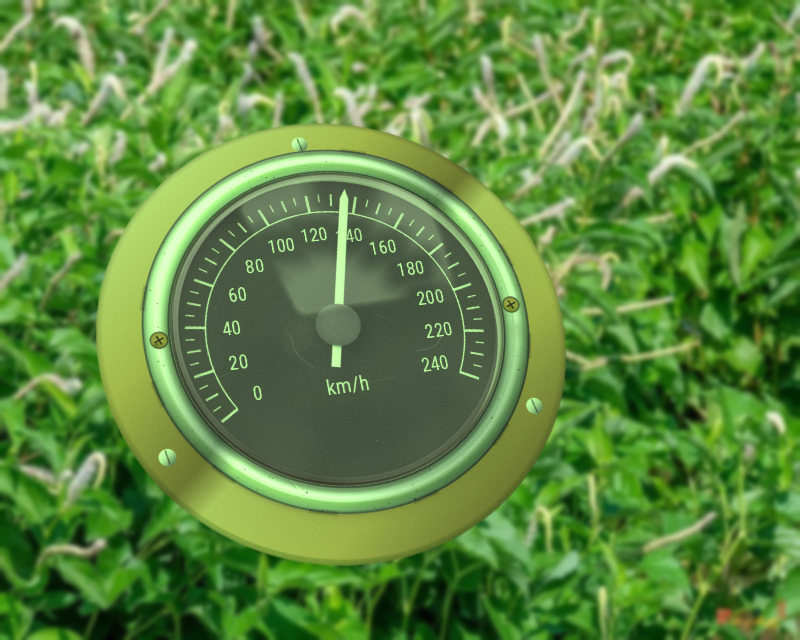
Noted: {"value": 135, "unit": "km/h"}
